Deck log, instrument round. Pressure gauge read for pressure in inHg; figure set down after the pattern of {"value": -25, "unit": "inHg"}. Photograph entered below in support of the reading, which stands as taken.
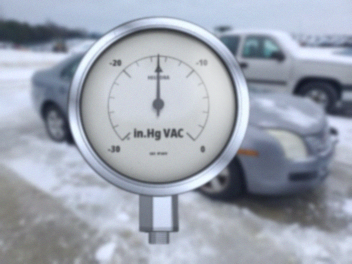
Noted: {"value": -15, "unit": "inHg"}
